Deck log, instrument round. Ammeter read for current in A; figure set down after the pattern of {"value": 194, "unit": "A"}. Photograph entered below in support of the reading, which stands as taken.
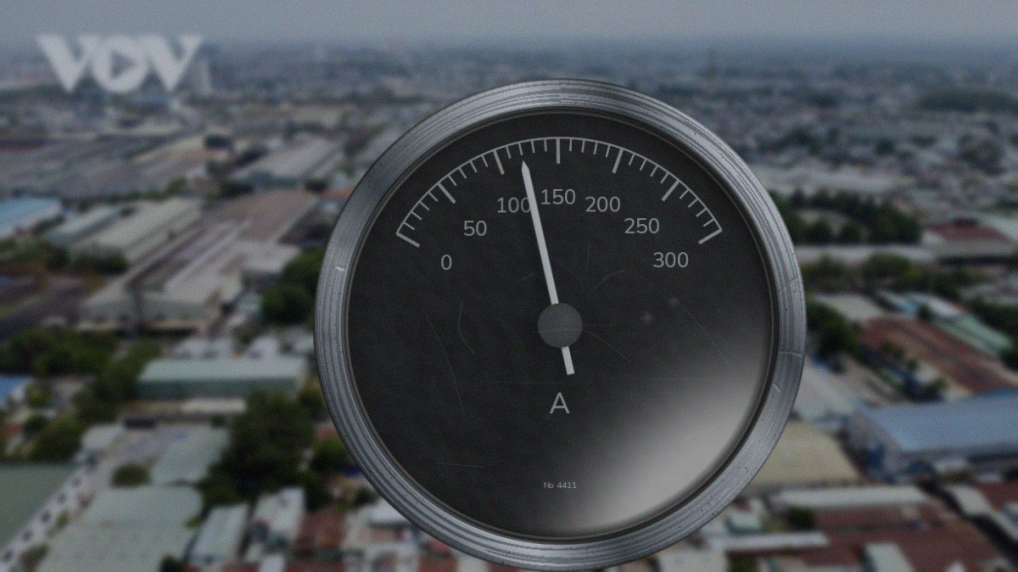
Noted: {"value": 120, "unit": "A"}
